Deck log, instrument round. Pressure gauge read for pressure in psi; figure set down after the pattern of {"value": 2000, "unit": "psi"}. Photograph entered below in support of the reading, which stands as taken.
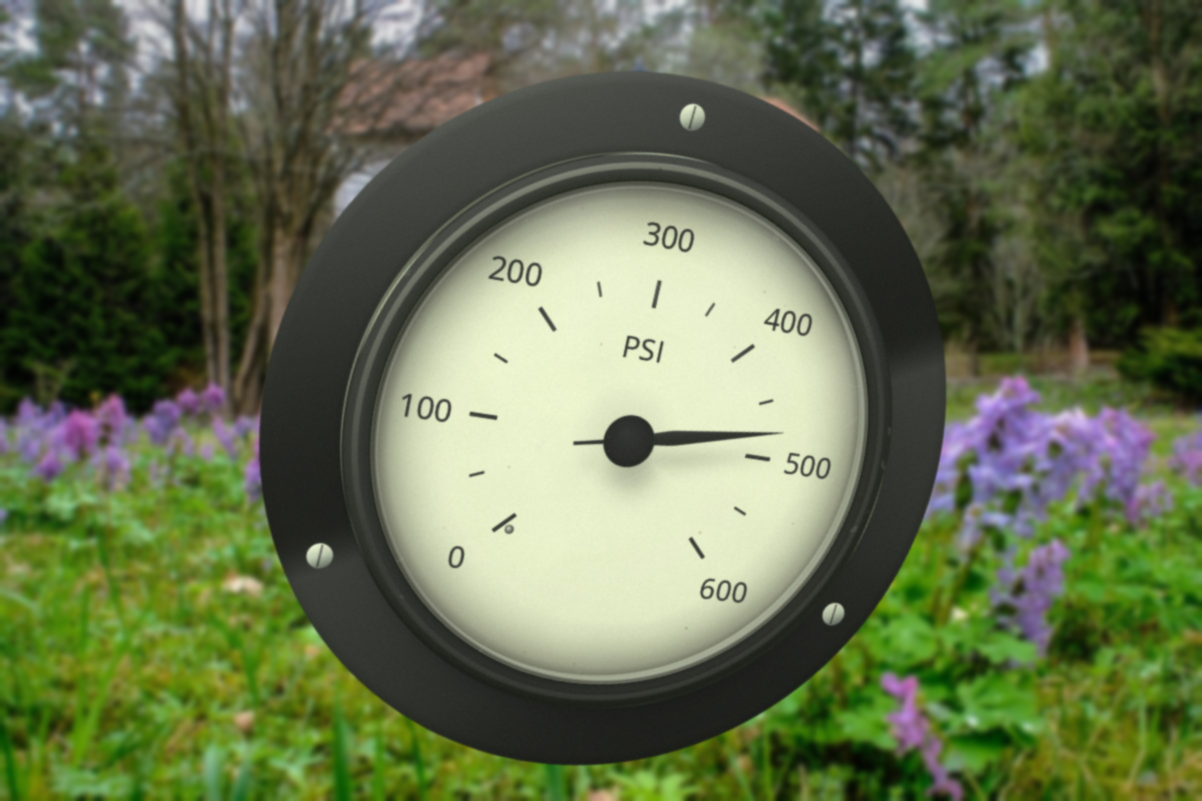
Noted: {"value": 475, "unit": "psi"}
